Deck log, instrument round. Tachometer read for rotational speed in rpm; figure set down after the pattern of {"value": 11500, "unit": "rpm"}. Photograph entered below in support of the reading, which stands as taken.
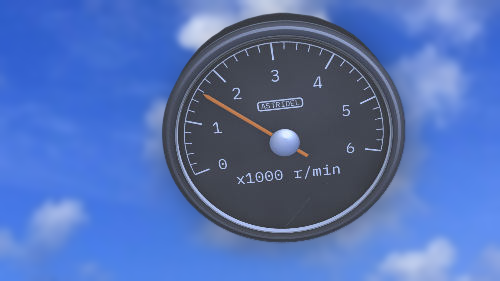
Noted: {"value": 1600, "unit": "rpm"}
